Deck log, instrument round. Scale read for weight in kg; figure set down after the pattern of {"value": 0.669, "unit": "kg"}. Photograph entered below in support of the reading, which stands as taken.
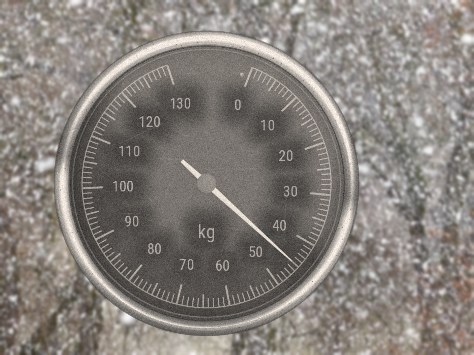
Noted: {"value": 45, "unit": "kg"}
